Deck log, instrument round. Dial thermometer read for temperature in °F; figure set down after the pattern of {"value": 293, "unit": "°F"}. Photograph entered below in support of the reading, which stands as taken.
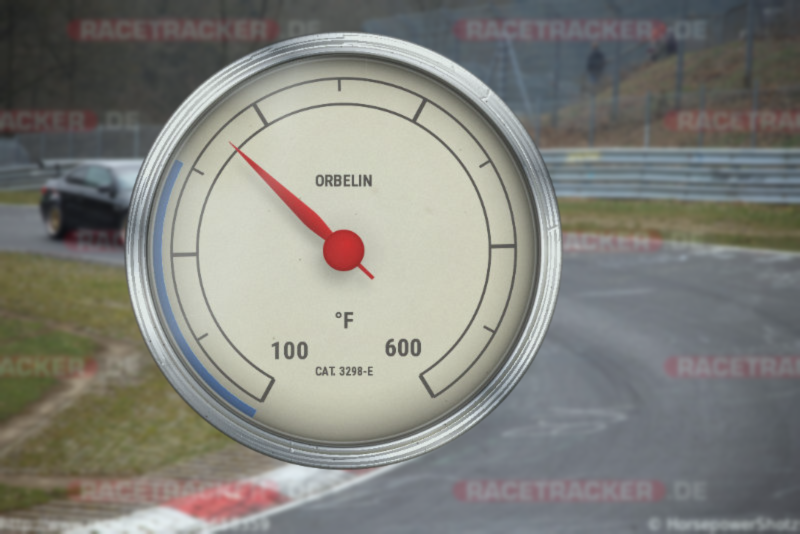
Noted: {"value": 275, "unit": "°F"}
